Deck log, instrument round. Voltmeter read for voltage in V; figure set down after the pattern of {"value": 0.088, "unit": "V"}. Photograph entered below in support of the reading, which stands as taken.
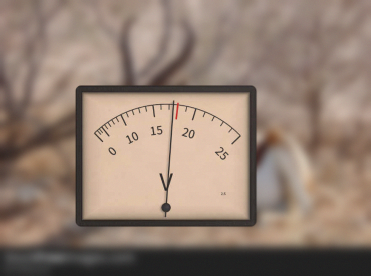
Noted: {"value": 17.5, "unit": "V"}
